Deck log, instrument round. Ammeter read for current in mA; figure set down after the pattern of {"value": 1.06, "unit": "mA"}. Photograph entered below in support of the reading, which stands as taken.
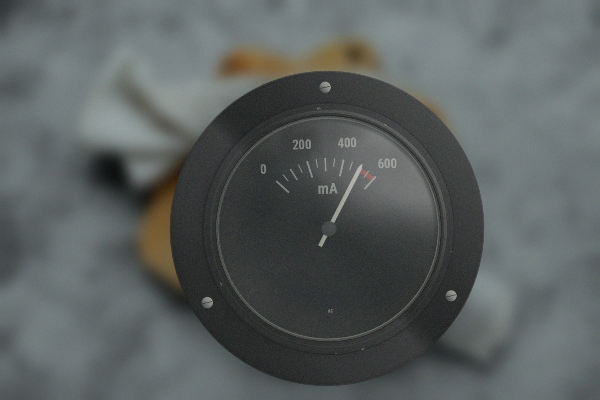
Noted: {"value": 500, "unit": "mA"}
